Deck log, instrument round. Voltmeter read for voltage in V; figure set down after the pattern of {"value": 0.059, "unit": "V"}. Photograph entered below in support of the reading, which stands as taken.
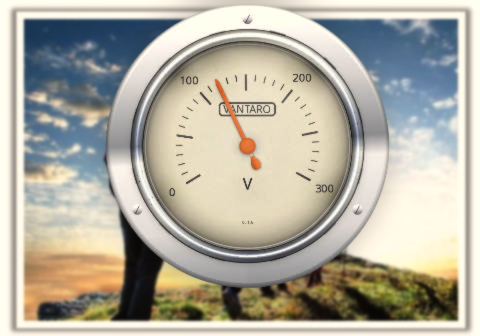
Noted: {"value": 120, "unit": "V"}
